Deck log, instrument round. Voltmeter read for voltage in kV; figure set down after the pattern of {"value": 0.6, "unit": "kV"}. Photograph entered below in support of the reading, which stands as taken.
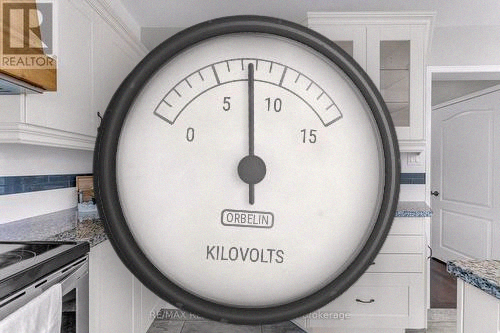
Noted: {"value": 7.5, "unit": "kV"}
